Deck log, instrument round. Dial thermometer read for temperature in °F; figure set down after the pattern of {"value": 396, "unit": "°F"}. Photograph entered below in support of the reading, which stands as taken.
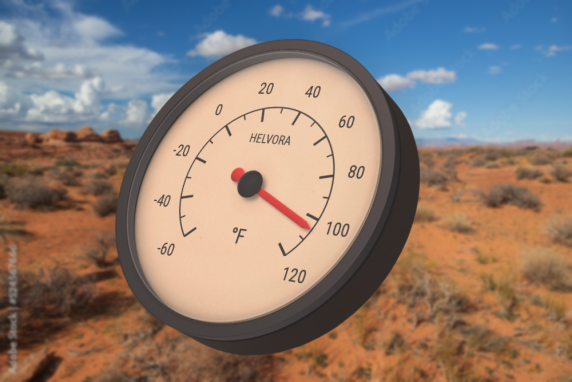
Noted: {"value": 105, "unit": "°F"}
